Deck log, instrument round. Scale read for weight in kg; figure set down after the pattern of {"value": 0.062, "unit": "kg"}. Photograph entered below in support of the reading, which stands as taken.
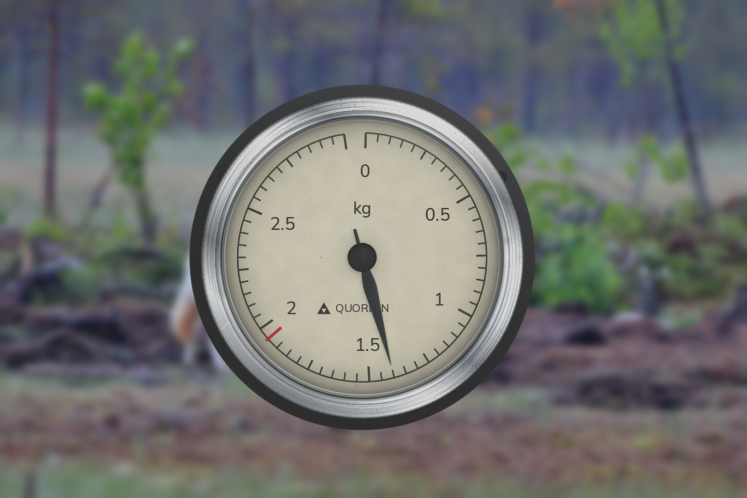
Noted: {"value": 1.4, "unit": "kg"}
